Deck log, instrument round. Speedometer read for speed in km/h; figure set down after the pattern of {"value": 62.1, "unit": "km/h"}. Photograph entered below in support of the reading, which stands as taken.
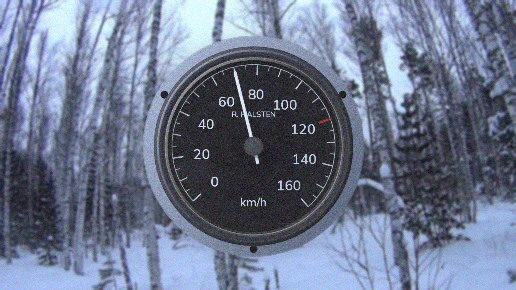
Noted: {"value": 70, "unit": "km/h"}
